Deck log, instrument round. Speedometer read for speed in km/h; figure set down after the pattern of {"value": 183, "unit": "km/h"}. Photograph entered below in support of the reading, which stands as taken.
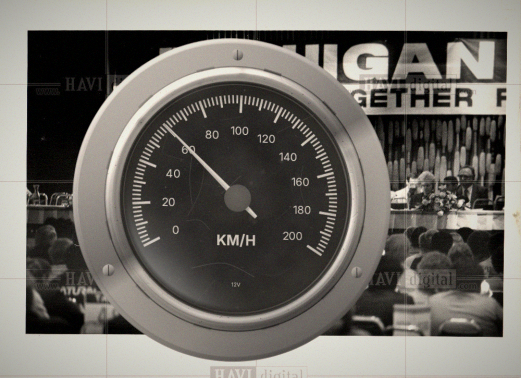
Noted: {"value": 60, "unit": "km/h"}
